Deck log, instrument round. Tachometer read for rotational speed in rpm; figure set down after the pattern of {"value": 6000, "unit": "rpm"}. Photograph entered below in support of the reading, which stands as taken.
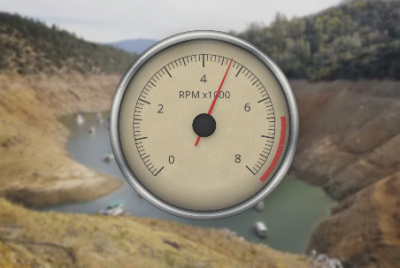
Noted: {"value": 4700, "unit": "rpm"}
